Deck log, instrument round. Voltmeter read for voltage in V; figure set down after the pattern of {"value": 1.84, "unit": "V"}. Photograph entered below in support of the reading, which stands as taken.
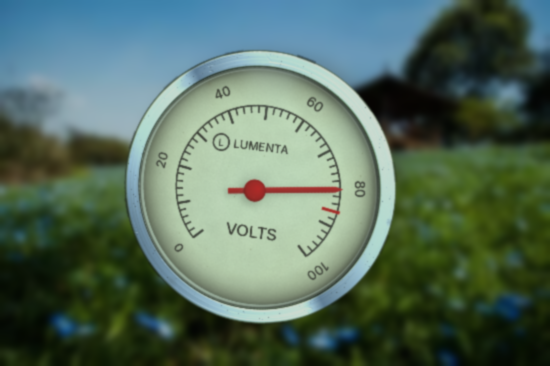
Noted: {"value": 80, "unit": "V"}
